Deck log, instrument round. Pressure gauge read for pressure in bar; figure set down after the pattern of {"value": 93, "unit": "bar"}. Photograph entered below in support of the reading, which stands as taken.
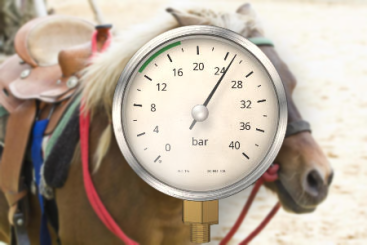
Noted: {"value": 25, "unit": "bar"}
